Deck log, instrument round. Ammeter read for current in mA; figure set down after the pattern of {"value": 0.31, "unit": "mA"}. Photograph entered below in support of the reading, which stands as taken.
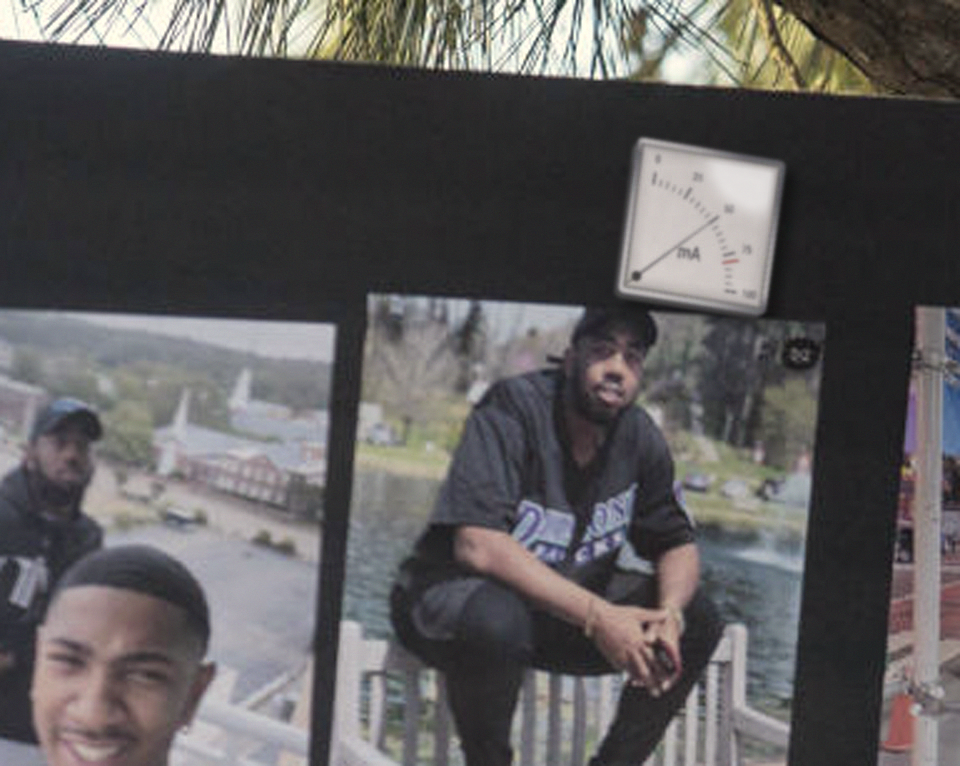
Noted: {"value": 50, "unit": "mA"}
